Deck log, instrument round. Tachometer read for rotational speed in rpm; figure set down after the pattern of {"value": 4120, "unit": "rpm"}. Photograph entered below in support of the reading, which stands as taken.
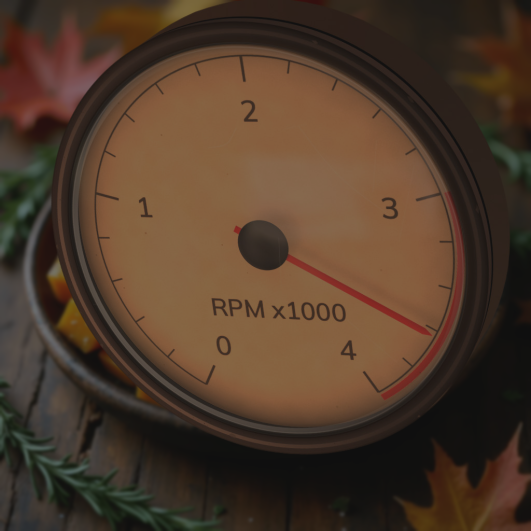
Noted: {"value": 3600, "unit": "rpm"}
